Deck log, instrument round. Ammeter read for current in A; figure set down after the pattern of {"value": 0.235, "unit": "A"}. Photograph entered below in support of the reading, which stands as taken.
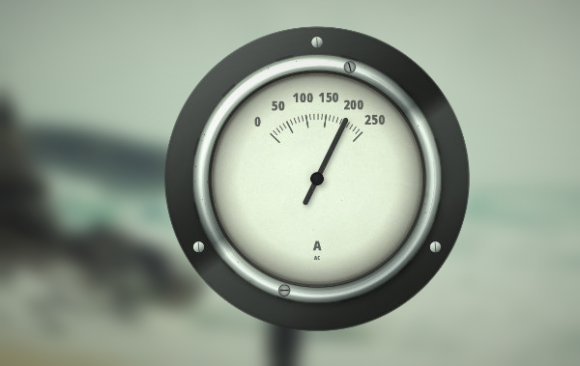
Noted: {"value": 200, "unit": "A"}
